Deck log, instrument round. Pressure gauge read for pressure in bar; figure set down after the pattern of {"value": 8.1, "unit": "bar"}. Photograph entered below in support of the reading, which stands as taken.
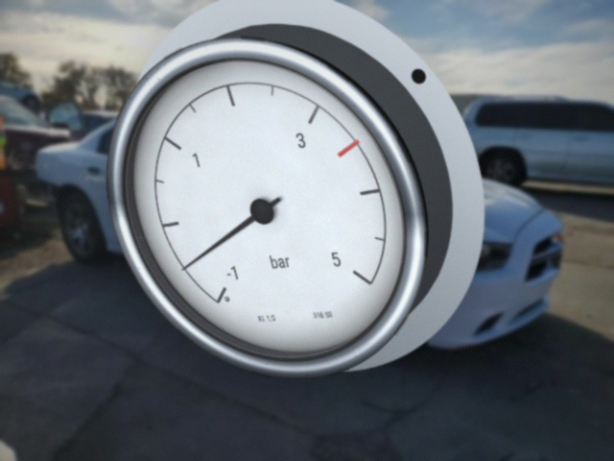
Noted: {"value": -0.5, "unit": "bar"}
